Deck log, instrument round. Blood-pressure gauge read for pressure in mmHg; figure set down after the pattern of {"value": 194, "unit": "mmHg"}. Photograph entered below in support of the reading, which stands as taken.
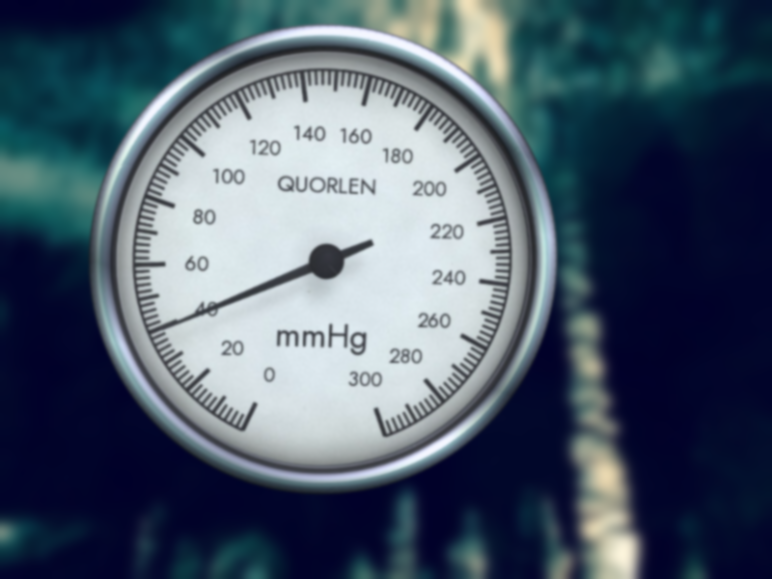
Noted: {"value": 40, "unit": "mmHg"}
